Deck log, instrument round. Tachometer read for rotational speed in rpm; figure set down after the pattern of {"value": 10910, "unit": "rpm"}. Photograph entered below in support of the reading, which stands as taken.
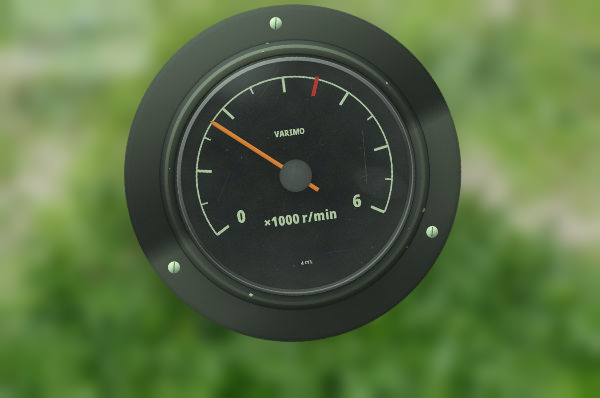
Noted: {"value": 1750, "unit": "rpm"}
